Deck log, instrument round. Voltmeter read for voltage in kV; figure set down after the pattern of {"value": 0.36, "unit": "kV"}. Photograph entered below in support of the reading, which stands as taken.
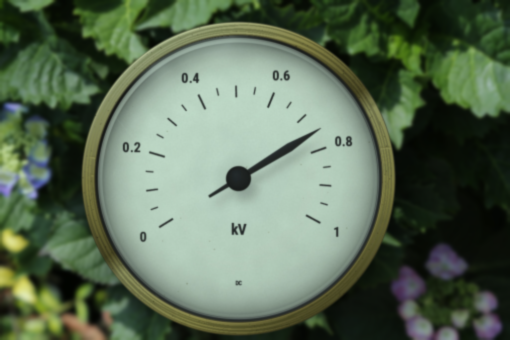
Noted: {"value": 0.75, "unit": "kV"}
